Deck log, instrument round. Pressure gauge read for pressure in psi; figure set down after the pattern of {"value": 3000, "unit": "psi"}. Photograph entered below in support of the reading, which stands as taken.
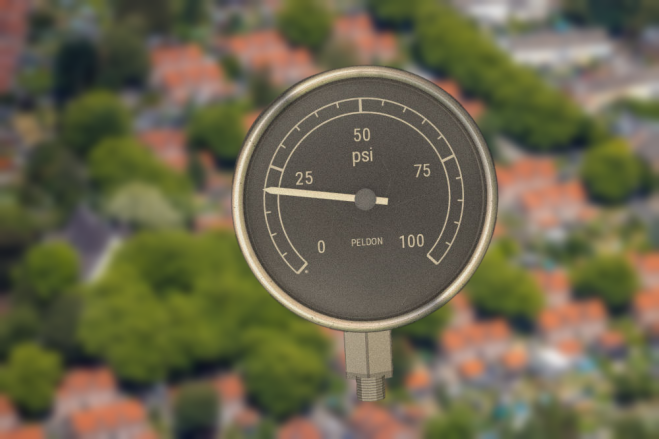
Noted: {"value": 20, "unit": "psi"}
